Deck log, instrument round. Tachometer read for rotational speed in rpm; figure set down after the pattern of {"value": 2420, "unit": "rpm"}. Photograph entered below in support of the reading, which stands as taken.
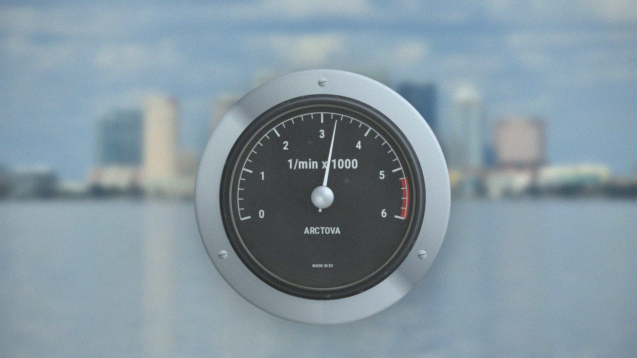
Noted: {"value": 3300, "unit": "rpm"}
